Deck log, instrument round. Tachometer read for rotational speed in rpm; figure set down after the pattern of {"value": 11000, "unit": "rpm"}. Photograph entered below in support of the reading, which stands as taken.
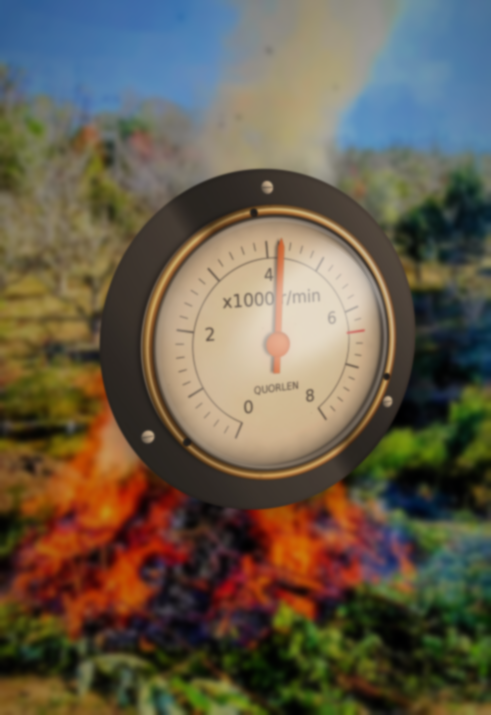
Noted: {"value": 4200, "unit": "rpm"}
